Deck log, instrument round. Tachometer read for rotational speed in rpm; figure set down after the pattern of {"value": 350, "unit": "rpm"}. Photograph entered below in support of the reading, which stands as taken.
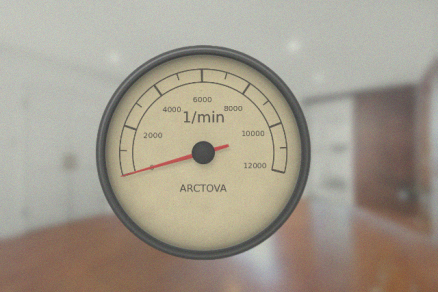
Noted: {"value": 0, "unit": "rpm"}
